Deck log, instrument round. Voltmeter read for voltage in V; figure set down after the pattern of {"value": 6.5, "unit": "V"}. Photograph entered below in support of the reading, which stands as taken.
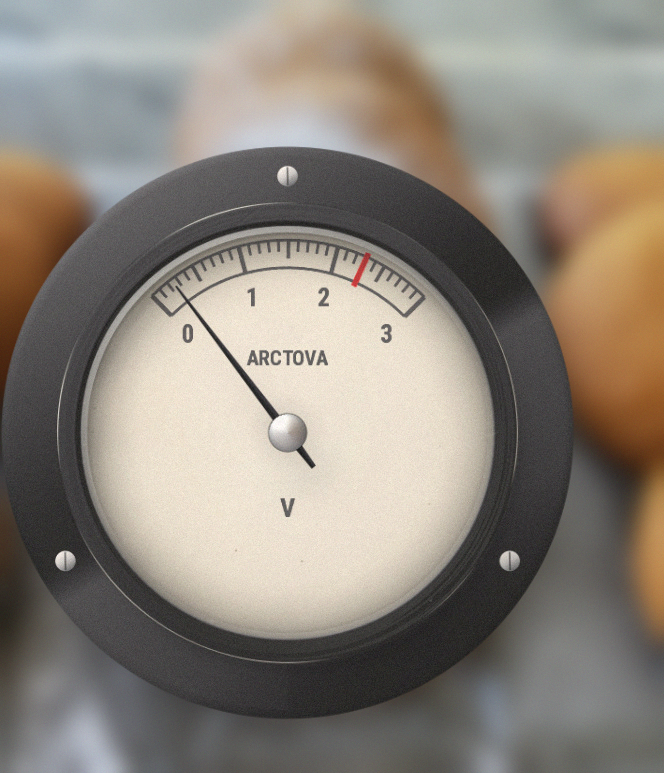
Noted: {"value": 0.25, "unit": "V"}
